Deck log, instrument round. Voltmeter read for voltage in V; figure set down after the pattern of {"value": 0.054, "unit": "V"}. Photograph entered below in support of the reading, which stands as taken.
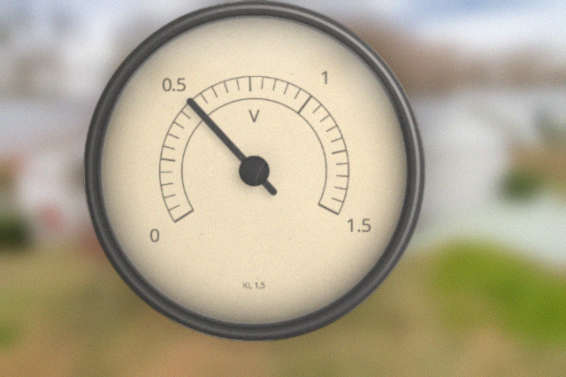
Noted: {"value": 0.5, "unit": "V"}
